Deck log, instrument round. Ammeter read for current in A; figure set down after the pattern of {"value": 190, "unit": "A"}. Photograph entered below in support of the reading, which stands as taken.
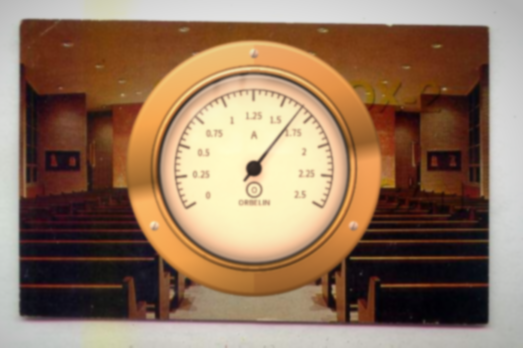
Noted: {"value": 1.65, "unit": "A"}
